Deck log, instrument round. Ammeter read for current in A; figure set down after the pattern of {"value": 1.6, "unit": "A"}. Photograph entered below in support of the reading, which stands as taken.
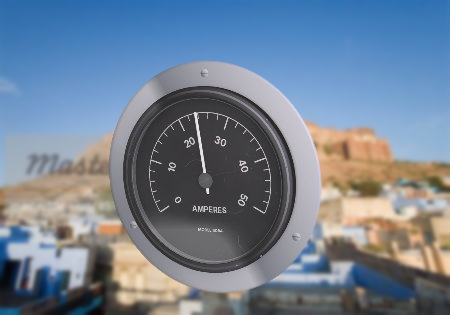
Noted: {"value": 24, "unit": "A"}
